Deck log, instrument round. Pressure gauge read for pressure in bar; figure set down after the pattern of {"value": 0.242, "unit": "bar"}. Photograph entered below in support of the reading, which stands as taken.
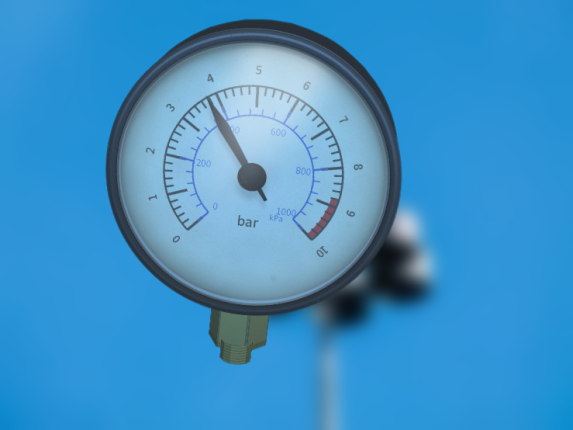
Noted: {"value": 3.8, "unit": "bar"}
